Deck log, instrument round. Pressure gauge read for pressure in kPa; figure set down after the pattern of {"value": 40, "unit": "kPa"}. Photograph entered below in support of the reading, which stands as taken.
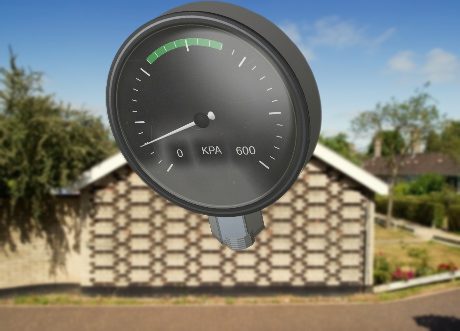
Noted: {"value": 60, "unit": "kPa"}
